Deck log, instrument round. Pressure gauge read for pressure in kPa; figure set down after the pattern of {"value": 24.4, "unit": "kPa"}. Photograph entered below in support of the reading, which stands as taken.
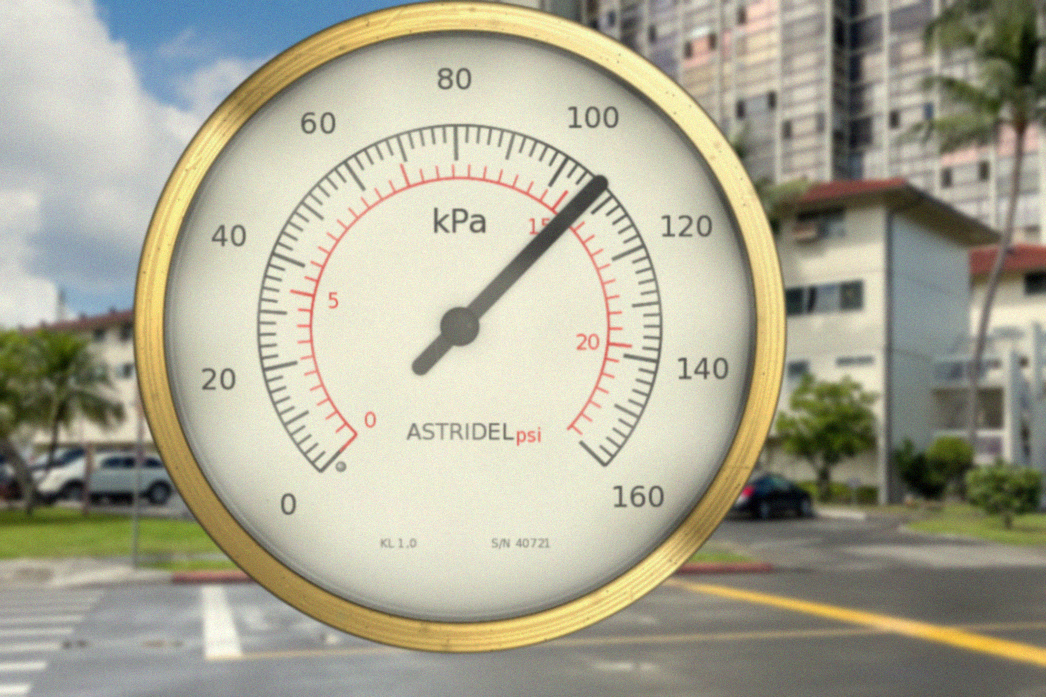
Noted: {"value": 107, "unit": "kPa"}
